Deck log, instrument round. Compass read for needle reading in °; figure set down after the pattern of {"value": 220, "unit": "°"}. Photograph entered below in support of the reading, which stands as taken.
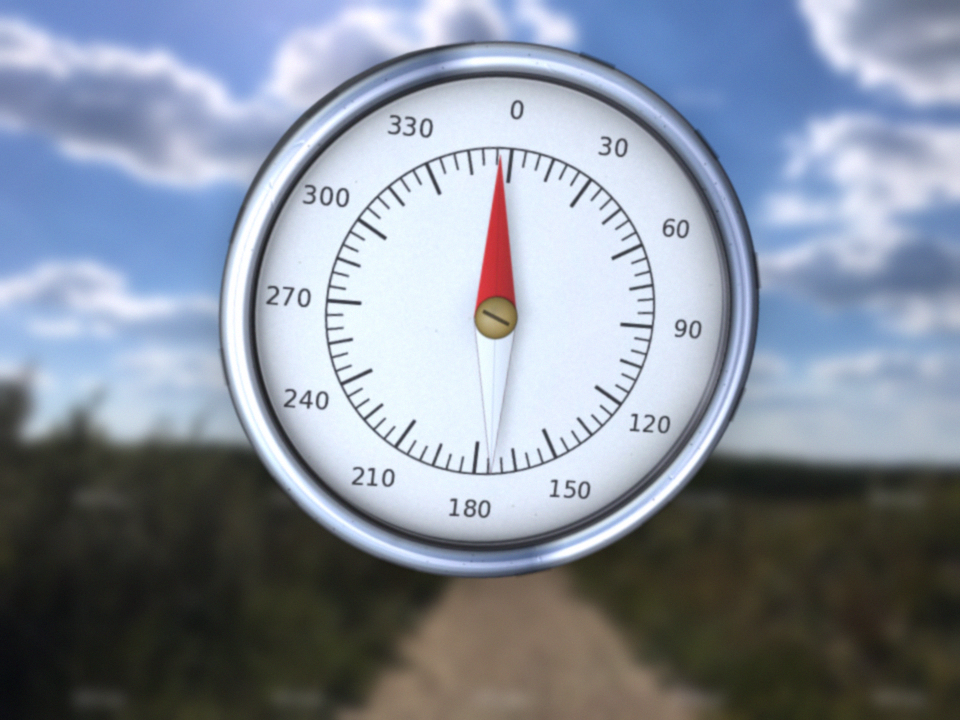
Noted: {"value": 355, "unit": "°"}
